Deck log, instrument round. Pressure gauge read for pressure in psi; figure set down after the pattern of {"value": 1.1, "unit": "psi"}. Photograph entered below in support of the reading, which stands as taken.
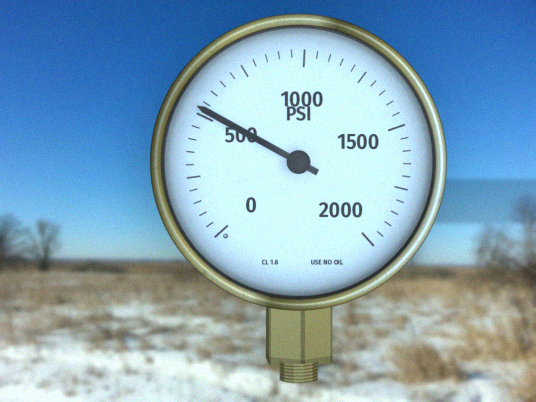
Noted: {"value": 525, "unit": "psi"}
